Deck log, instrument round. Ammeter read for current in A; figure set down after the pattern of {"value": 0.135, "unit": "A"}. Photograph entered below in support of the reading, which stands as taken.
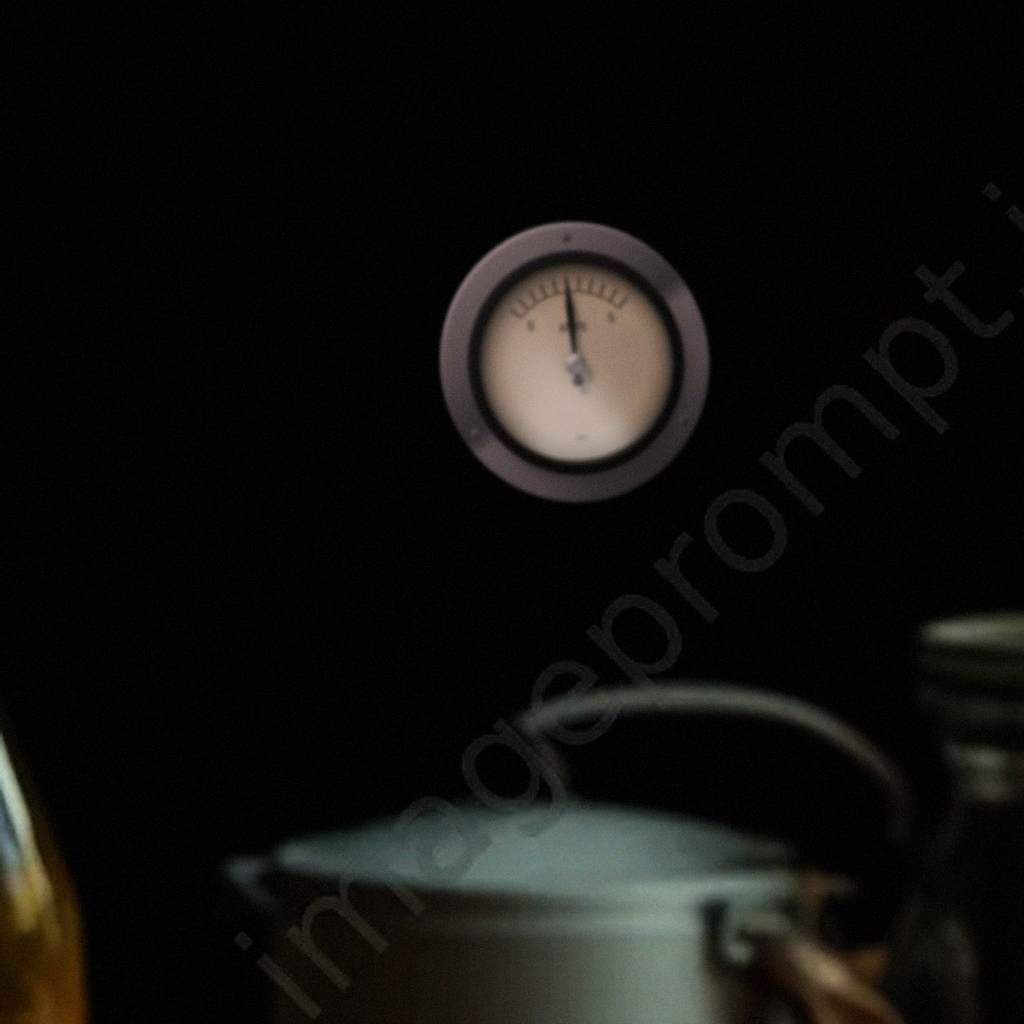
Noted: {"value": 2.5, "unit": "A"}
